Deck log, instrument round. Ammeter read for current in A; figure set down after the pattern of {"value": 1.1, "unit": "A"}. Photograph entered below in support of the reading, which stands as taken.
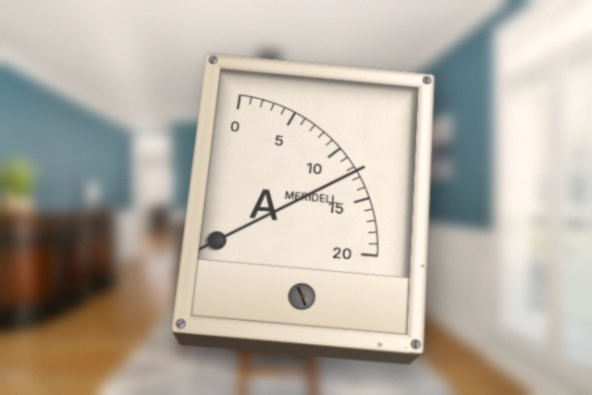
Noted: {"value": 12.5, "unit": "A"}
